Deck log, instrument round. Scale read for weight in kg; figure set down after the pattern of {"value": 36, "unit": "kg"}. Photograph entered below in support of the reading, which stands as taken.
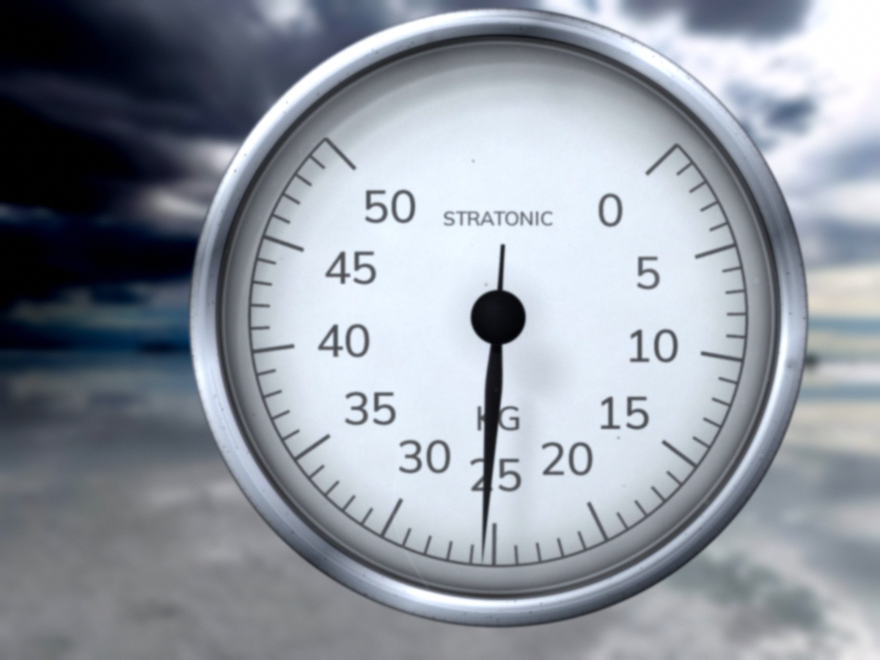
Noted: {"value": 25.5, "unit": "kg"}
